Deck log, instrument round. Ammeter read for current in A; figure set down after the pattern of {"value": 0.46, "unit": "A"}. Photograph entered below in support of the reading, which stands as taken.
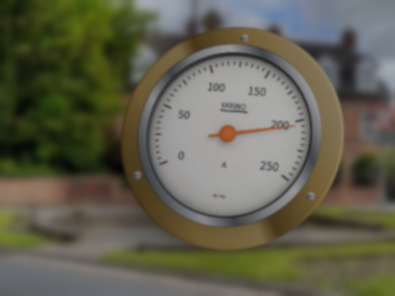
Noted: {"value": 205, "unit": "A"}
